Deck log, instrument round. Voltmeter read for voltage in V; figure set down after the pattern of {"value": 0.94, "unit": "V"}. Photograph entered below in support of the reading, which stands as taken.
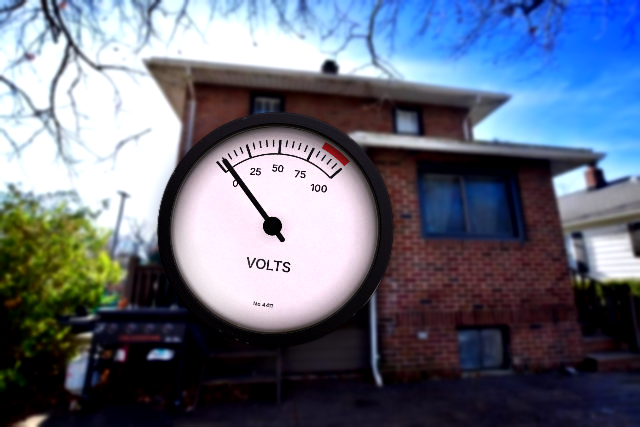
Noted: {"value": 5, "unit": "V"}
